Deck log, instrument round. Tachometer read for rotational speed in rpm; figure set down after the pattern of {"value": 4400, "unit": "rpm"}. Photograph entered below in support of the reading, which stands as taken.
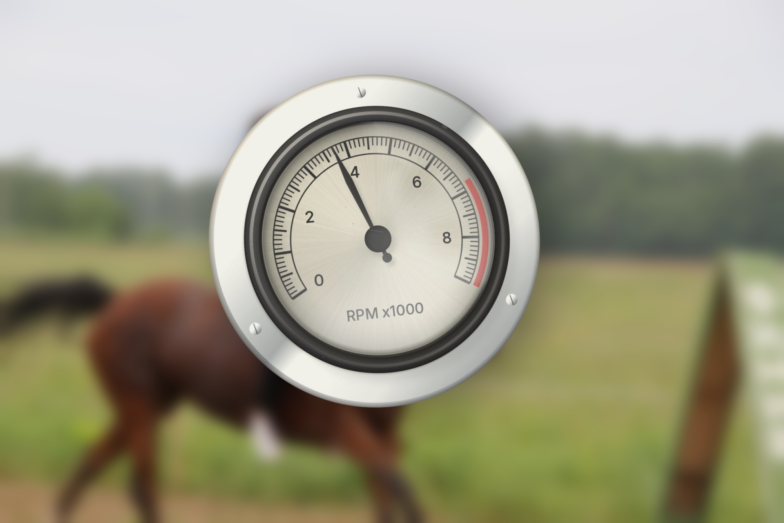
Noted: {"value": 3700, "unit": "rpm"}
